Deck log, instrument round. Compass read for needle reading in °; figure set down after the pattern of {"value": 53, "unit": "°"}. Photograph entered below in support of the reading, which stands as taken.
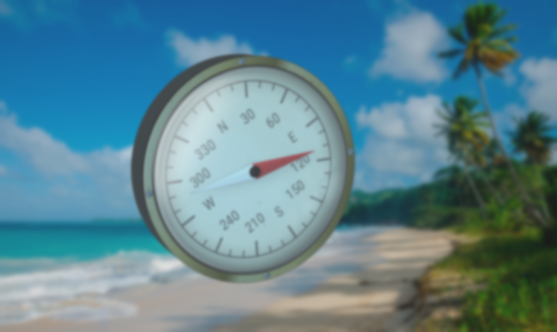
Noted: {"value": 110, "unit": "°"}
